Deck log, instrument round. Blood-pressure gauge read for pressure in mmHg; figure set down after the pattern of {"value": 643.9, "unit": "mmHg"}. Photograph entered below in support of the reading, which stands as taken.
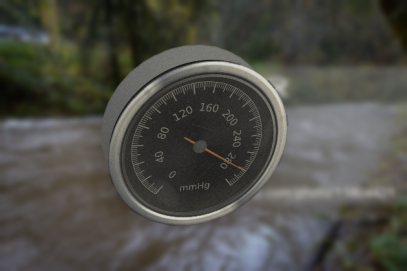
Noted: {"value": 280, "unit": "mmHg"}
